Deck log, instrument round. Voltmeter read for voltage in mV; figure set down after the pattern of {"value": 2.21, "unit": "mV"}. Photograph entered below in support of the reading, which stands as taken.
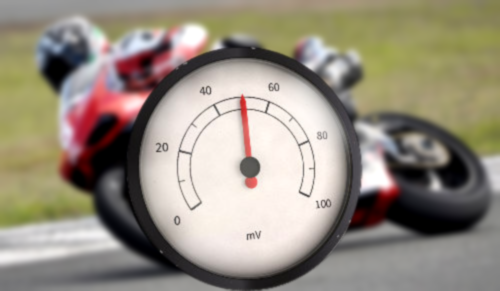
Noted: {"value": 50, "unit": "mV"}
